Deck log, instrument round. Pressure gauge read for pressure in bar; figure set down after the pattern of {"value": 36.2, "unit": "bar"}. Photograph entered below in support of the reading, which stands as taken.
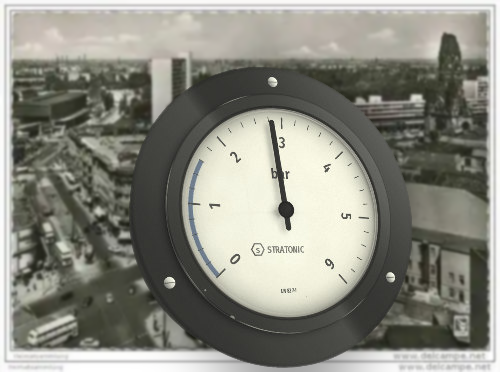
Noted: {"value": 2.8, "unit": "bar"}
